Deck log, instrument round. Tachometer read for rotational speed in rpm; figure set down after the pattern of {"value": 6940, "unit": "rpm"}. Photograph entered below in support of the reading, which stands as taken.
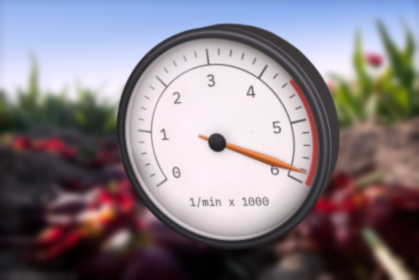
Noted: {"value": 5800, "unit": "rpm"}
